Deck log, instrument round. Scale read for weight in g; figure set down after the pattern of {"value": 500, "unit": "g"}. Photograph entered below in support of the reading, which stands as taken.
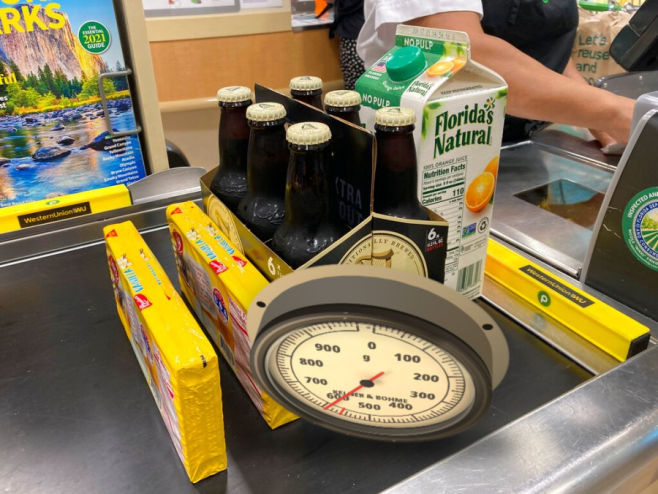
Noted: {"value": 600, "unit": "g"}
